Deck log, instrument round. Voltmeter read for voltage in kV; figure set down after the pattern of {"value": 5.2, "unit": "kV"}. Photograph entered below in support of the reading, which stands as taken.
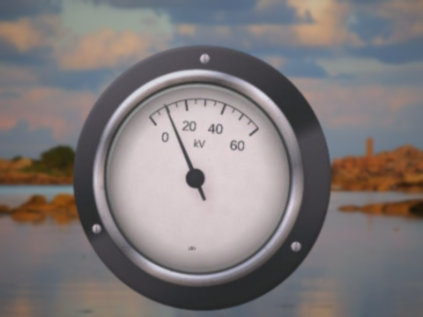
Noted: {"value": 10, "unit": "kV"}
